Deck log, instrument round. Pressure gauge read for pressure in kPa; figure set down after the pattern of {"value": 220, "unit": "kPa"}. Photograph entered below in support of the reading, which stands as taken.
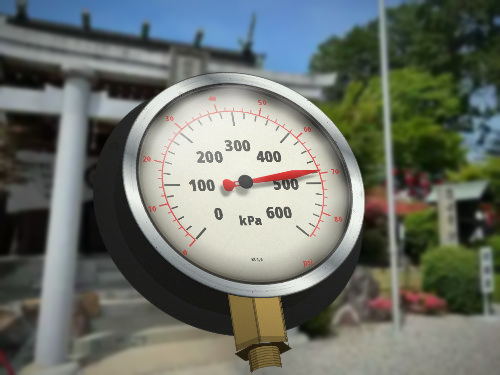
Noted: {"value": 480, "unit": "kPa"}
